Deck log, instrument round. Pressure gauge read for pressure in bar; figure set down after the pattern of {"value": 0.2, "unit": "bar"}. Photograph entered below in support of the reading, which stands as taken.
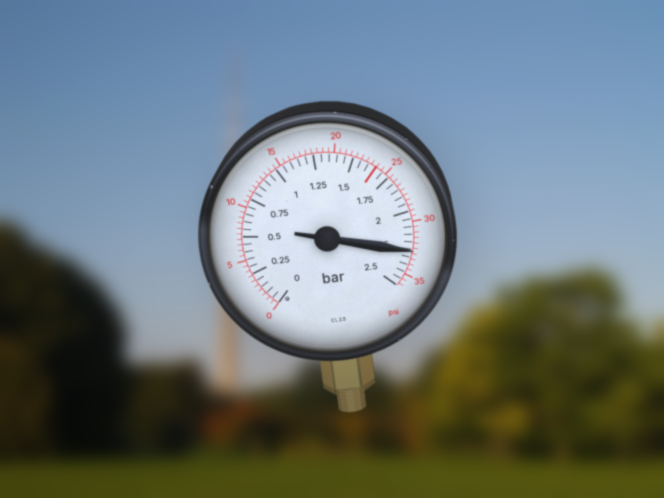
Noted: {"value": 2.25, "unit": "bar"}
